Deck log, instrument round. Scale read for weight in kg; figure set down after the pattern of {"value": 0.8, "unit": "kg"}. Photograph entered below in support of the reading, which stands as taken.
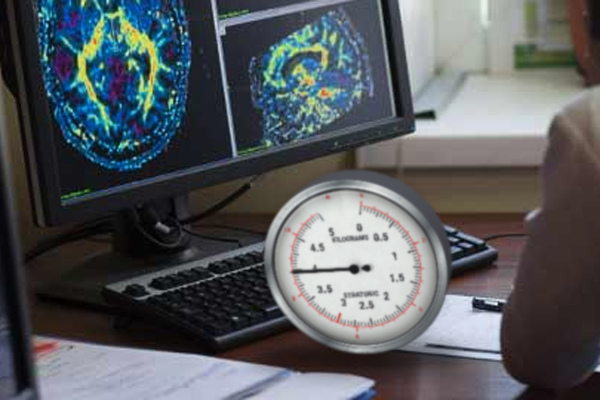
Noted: {"value": 4, "unit": "kg"}
